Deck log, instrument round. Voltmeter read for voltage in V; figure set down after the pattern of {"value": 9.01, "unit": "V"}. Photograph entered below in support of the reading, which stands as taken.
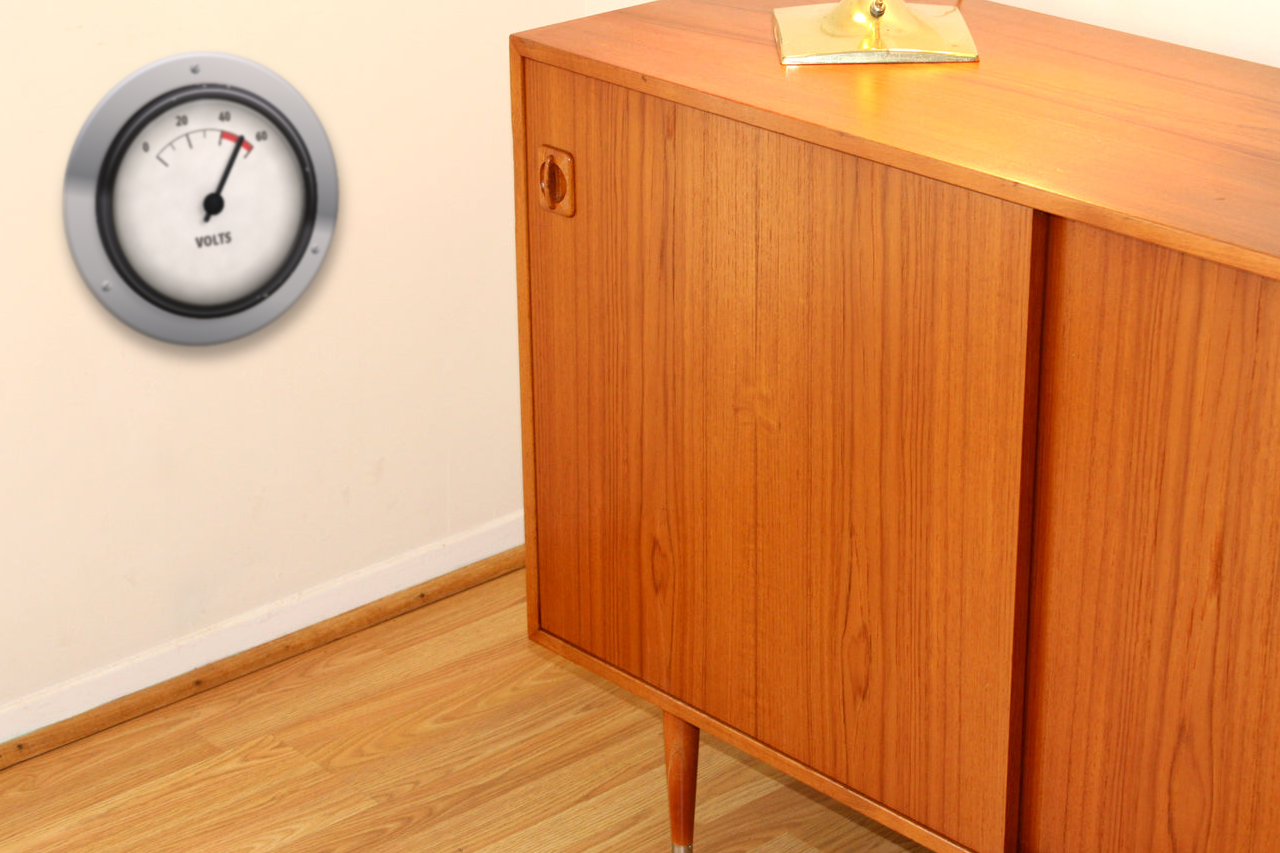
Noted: {"value": 50, "unit": "V"}
